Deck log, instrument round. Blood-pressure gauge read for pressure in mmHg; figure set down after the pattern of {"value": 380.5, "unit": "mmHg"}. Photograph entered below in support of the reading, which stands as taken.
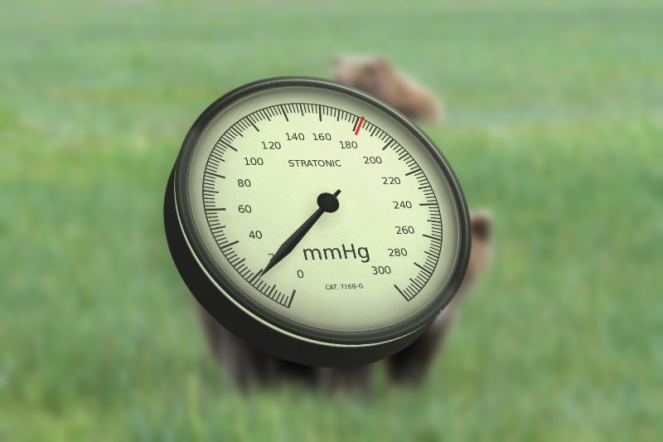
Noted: {"value": 18, "unit": "mmHg"}
